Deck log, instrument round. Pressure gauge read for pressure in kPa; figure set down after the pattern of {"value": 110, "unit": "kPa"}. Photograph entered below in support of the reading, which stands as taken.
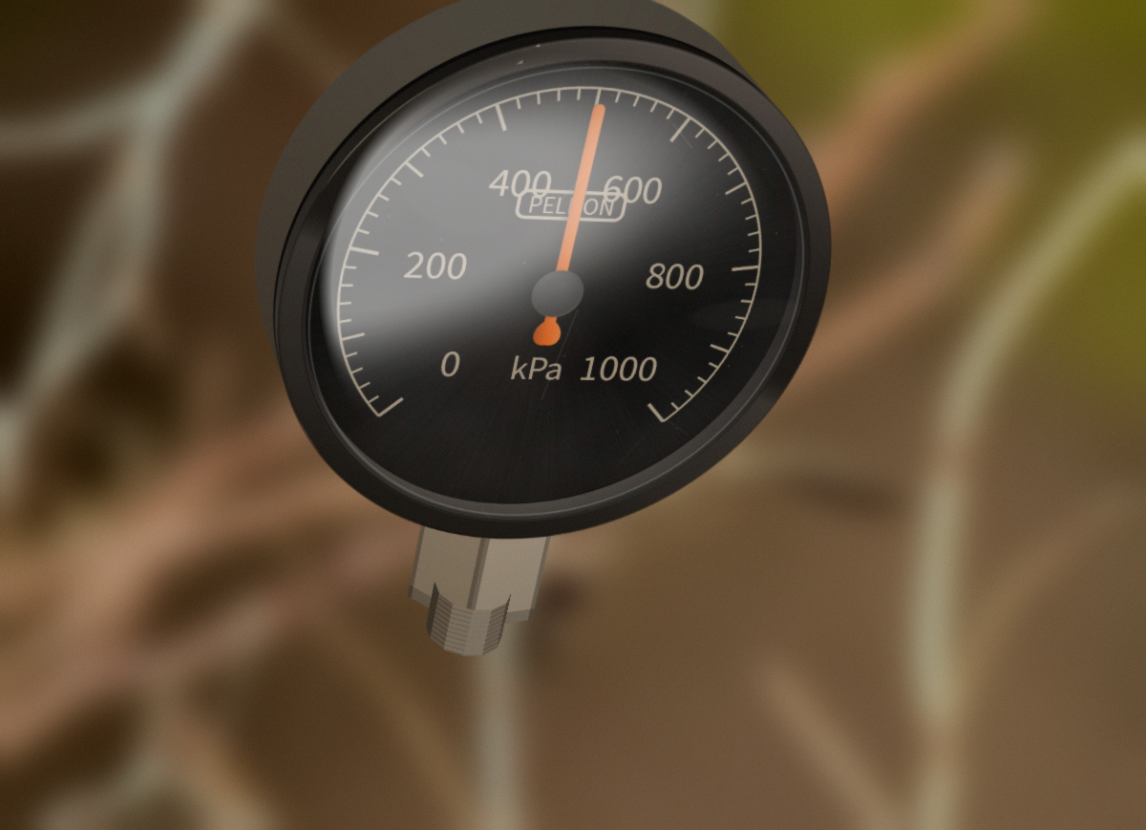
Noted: {"value": 500, "unit": "kPa"}
